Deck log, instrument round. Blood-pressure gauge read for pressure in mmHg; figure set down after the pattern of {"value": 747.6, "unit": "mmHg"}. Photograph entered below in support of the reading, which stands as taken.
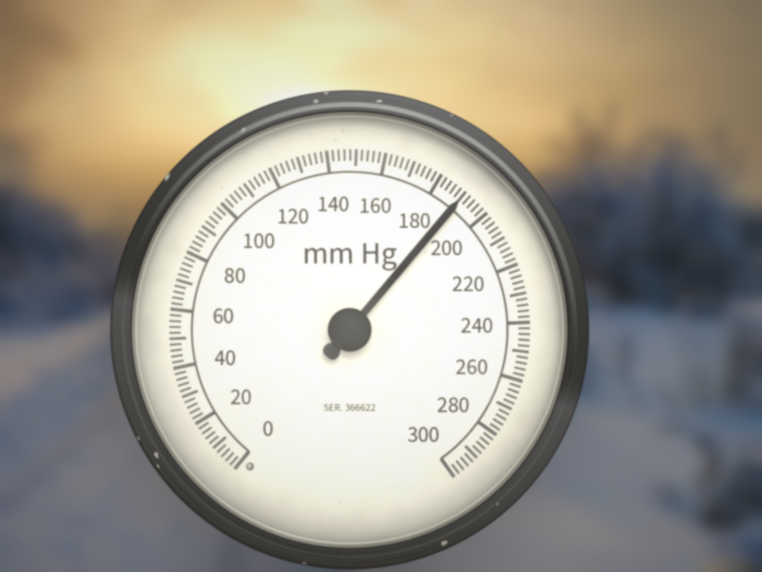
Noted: {"value": 190, "unit": "mmHg"}
